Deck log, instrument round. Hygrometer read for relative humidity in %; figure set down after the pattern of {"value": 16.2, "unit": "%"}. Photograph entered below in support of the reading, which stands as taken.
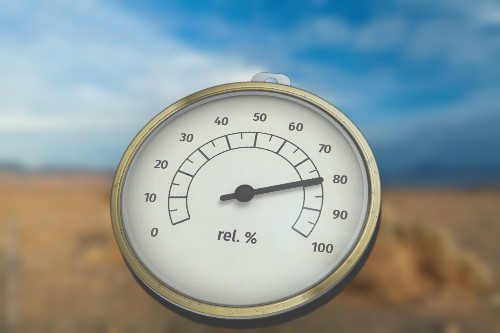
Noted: {"value": 80, "unit": "%"}
